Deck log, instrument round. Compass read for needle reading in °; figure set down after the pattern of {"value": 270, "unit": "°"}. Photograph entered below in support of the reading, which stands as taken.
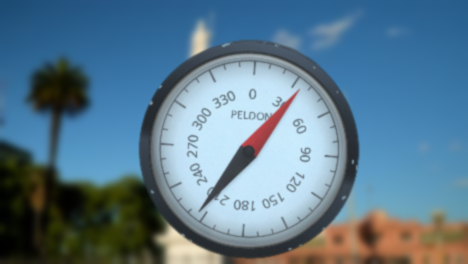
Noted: {"value": 35, "unit": "°"}
